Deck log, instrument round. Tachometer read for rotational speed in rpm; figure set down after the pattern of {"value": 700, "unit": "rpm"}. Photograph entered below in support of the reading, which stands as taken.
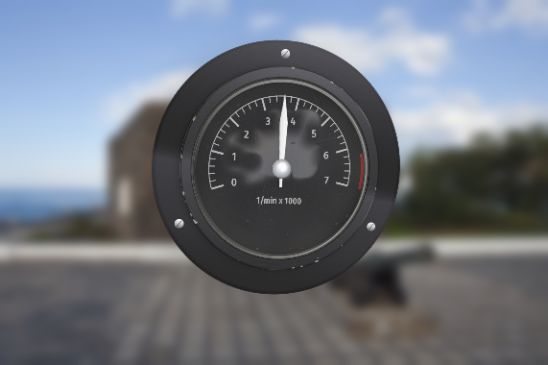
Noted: {"value": 3600, "unit": "rpm"}
